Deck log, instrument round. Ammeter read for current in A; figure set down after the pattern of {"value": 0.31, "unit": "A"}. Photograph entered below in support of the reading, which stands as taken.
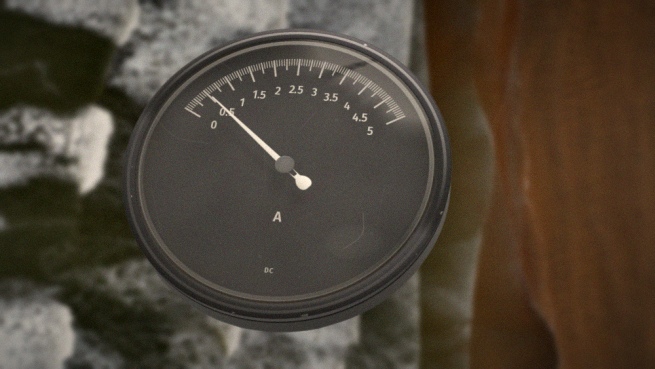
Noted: {"value": 0.5, "unit": "A"}
